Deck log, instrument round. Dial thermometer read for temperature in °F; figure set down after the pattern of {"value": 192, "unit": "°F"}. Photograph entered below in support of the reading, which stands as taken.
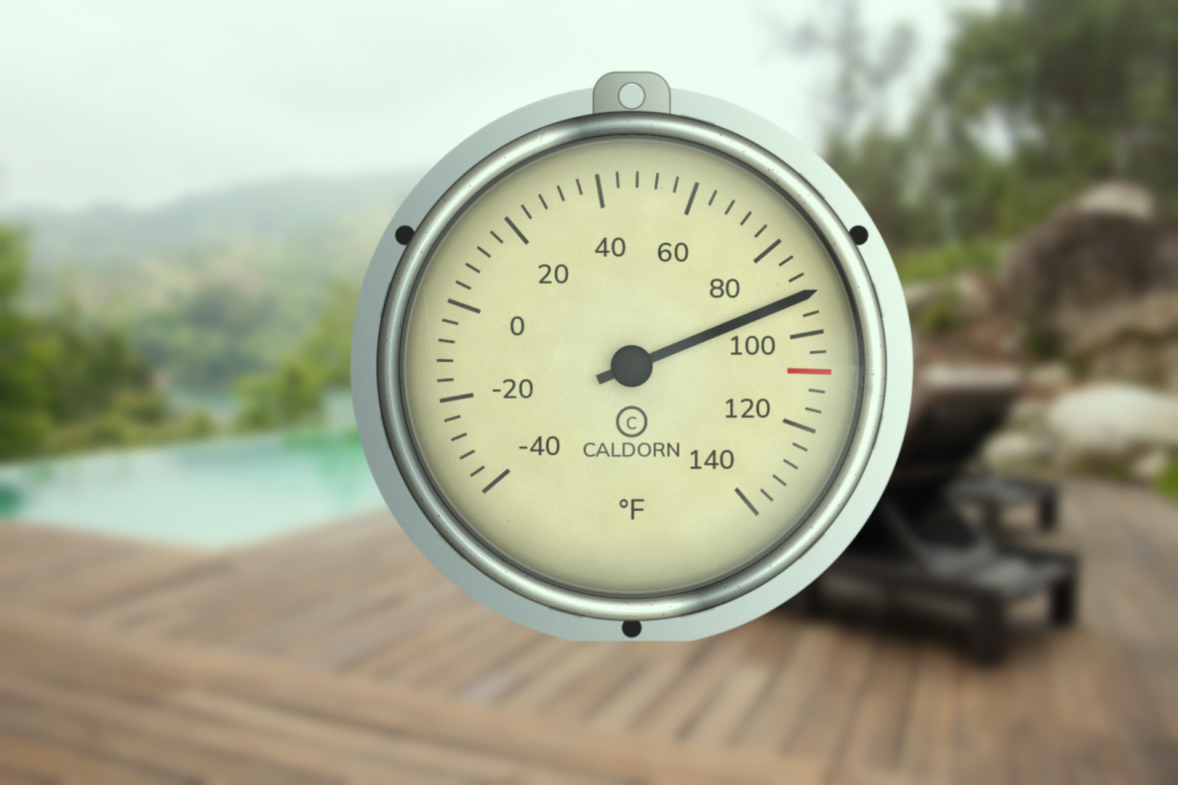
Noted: {"value": 92, "unit": "°F"}
